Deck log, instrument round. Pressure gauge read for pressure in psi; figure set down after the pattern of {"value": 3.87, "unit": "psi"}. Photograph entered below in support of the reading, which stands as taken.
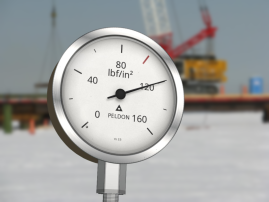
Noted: {"value": 120, "unit": "psi"}
